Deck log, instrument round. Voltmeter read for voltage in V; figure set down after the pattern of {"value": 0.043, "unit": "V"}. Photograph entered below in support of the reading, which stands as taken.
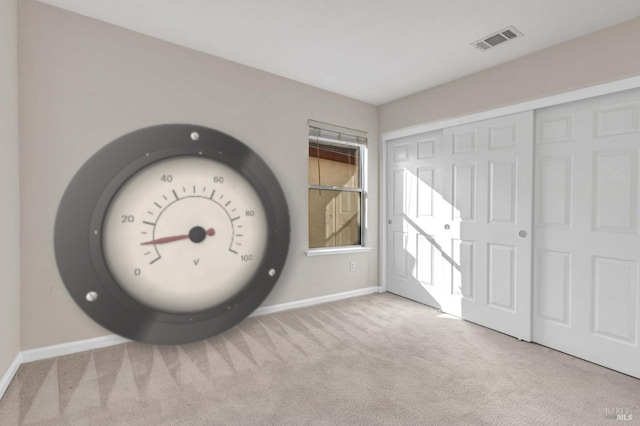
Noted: {"value": 10, "unit": "V"}
